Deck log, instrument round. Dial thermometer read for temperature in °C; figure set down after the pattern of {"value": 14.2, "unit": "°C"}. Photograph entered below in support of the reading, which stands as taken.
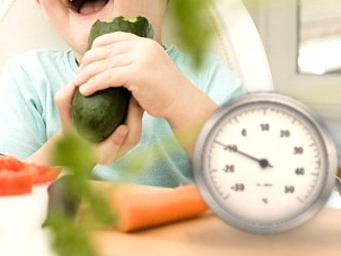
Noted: {"value": -10, "unit": "°C"}
